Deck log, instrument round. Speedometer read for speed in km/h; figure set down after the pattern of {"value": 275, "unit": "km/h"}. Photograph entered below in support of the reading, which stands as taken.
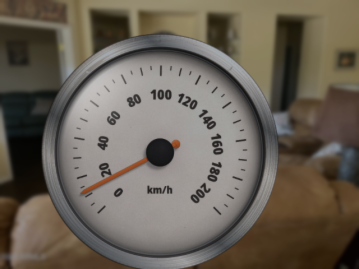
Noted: {"value": 12.5, "unit": "km/h"}
